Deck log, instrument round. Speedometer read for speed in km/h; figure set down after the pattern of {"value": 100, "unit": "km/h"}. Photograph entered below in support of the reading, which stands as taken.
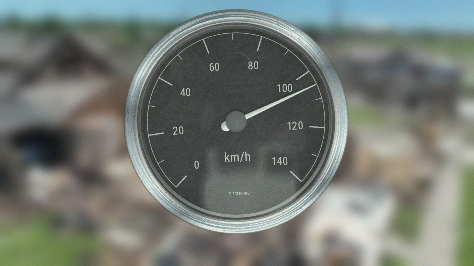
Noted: {"value": 105, "unit": "km/h"}
